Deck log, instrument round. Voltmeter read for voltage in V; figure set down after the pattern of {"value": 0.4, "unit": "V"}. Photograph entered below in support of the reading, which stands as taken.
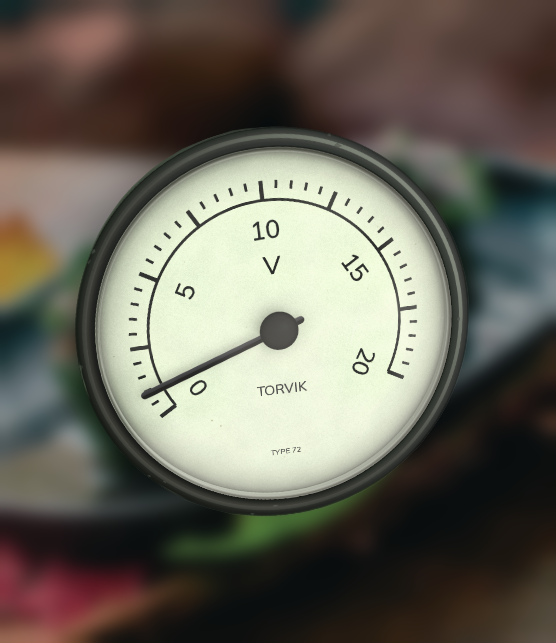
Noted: {"value": 1, "unit": "V"}
